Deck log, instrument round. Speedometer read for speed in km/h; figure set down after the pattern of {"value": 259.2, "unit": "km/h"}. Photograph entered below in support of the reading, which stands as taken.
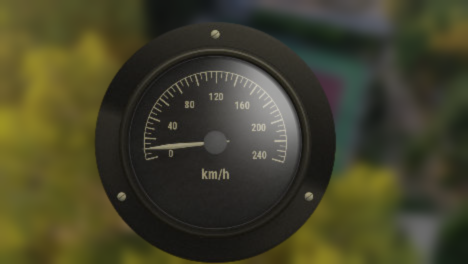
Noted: {"value": 10, "unit": "km/h"}
